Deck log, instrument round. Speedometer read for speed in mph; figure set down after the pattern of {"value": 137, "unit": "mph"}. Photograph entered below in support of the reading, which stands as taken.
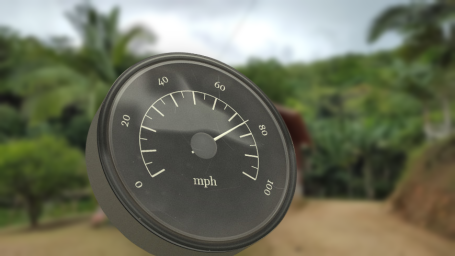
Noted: {"value": 75, "unit": "mph"}
